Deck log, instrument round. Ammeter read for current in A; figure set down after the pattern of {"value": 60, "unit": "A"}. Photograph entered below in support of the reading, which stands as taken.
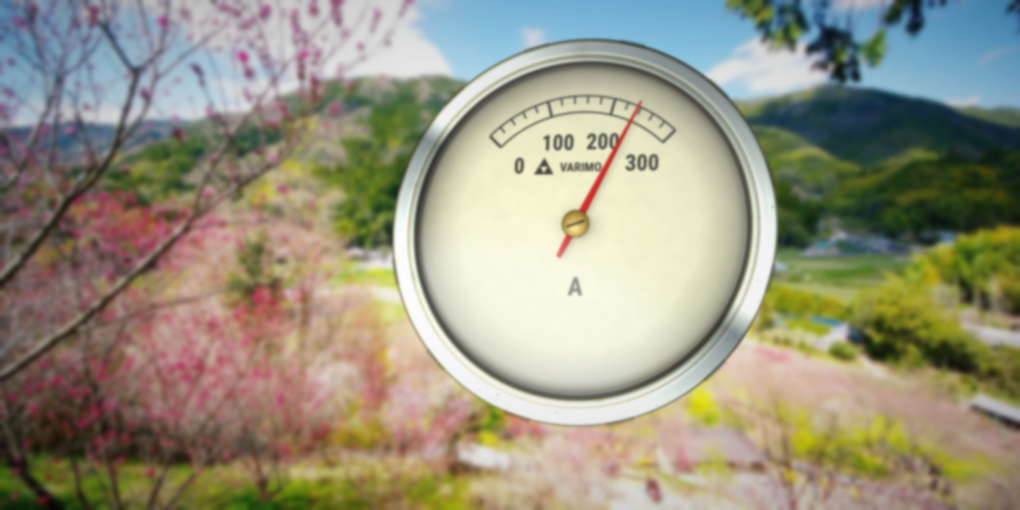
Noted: {"value": 240, "unit": "A"}
